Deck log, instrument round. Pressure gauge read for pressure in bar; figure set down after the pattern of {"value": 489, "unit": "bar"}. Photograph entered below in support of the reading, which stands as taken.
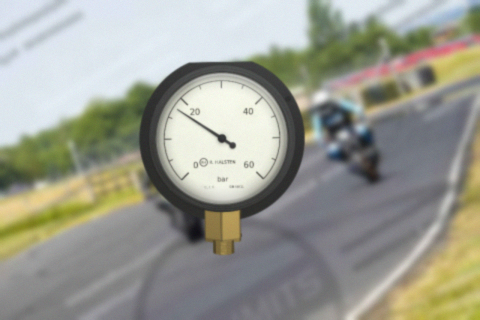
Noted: {"value": 17.5, "unit": "bar"}
